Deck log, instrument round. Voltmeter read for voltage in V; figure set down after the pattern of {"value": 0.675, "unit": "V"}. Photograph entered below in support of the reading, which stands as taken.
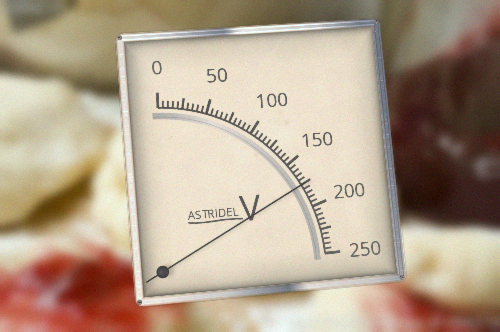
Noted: {"value": 175, "unit": "V"}
